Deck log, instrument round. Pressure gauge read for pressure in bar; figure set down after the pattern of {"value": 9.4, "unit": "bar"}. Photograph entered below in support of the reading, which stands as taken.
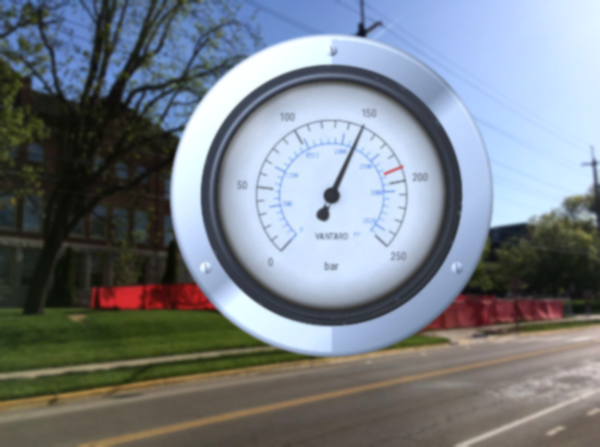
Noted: {"value": 150, "unit": "bar"}
